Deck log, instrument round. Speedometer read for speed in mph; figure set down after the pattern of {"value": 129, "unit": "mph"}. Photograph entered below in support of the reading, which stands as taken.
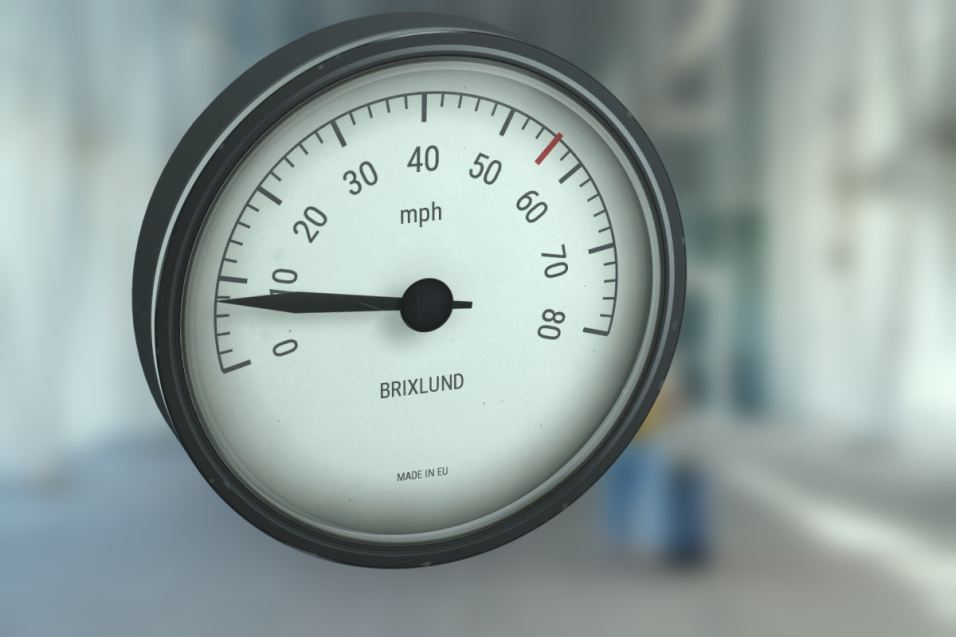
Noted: {"value": 8, "unit": "mph"}
